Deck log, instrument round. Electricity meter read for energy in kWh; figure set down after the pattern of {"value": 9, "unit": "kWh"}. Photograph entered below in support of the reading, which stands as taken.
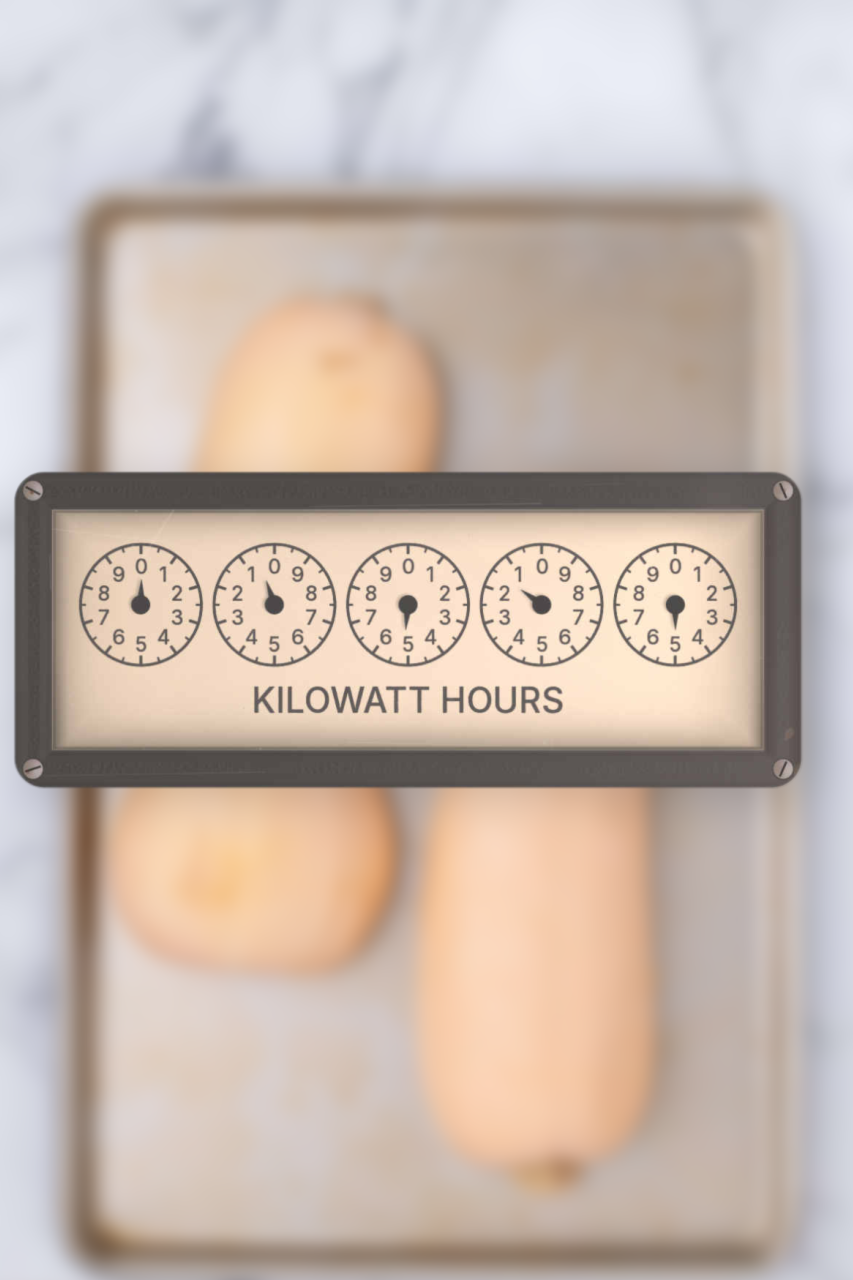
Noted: {"value": 515, "unit": "kWh"}
